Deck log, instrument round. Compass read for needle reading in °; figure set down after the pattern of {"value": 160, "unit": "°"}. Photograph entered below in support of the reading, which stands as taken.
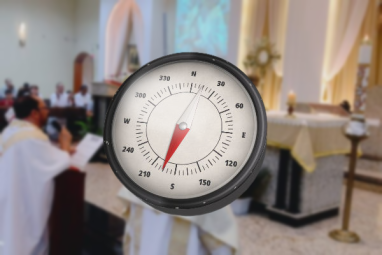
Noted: {"value": 195, "unit": "°"}
